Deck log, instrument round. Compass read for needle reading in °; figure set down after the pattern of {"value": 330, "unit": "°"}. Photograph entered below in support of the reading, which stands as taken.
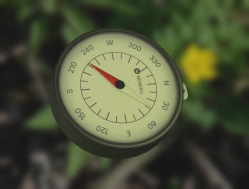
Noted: {"value": 225, "unit": "°"}
